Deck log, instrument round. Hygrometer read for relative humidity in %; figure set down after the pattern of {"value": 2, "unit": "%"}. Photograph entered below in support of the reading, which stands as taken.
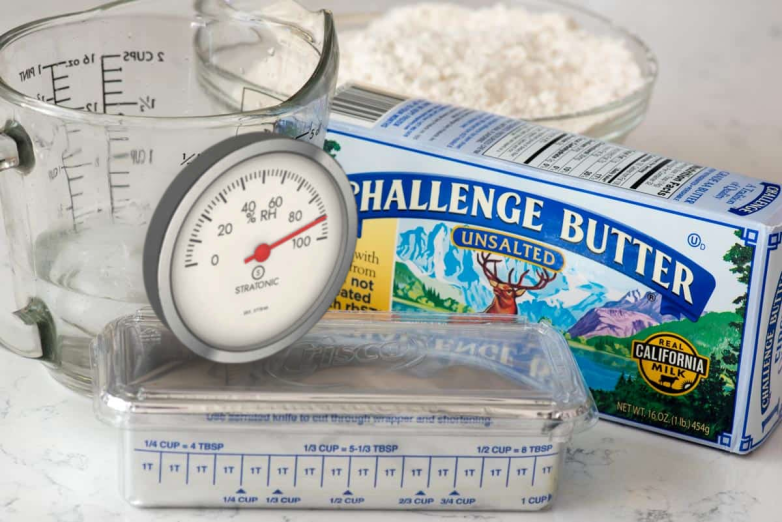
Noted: {"value": 90, "unit": "%"}
